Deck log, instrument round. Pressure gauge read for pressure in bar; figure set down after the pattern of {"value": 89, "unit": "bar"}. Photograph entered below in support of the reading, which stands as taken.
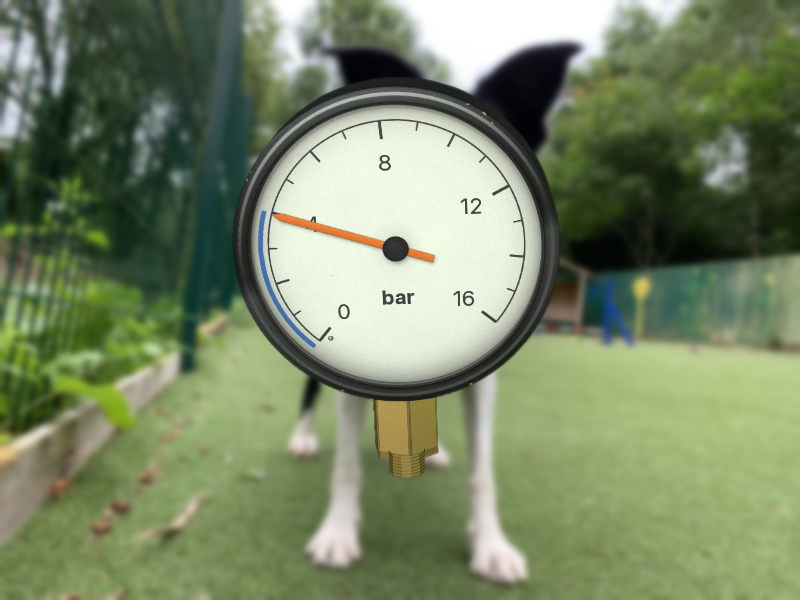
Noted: {"value": 4, "unit": "bar"}
